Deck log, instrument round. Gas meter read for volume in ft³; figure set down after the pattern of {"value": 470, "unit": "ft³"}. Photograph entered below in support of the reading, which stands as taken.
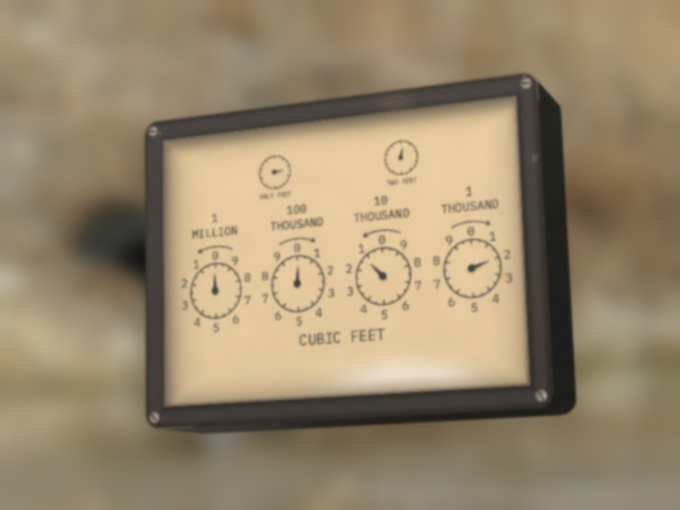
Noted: {"value": 1200, "unit": "ft³"}
